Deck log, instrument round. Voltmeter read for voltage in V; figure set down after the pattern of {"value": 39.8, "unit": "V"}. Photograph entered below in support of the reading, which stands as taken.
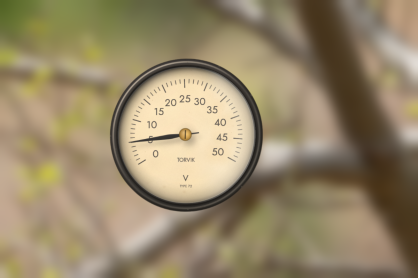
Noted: {"value": 5, "unit": "V"}
